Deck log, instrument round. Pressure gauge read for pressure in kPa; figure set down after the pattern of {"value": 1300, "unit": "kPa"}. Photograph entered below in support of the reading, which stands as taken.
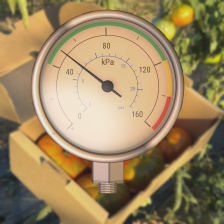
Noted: {"value": 50, "unit": "kPa"}
